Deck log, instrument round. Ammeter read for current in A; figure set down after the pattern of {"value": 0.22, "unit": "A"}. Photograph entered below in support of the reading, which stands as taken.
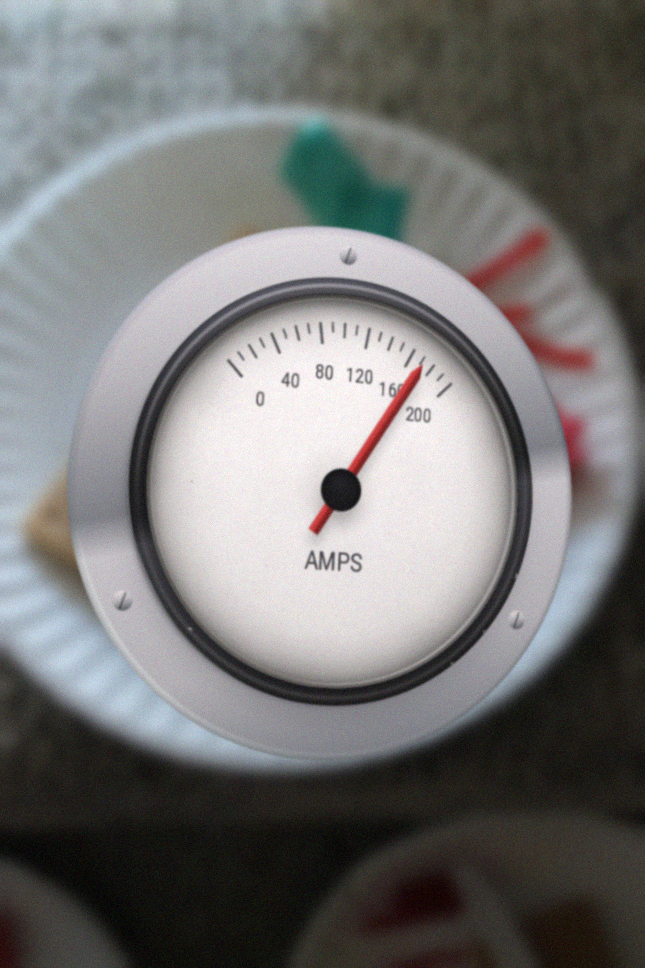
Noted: {"value": 170, "unit": "A"}
